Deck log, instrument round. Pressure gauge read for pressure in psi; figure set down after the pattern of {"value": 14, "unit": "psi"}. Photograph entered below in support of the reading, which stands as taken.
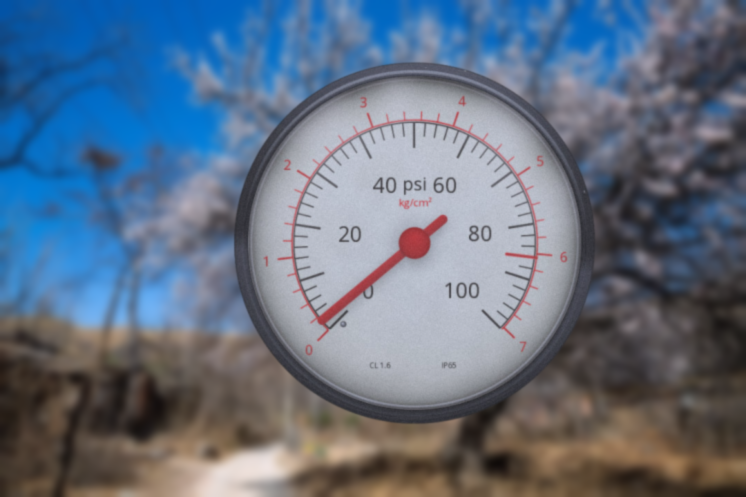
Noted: {"value": 2, "unit": "psi"}
